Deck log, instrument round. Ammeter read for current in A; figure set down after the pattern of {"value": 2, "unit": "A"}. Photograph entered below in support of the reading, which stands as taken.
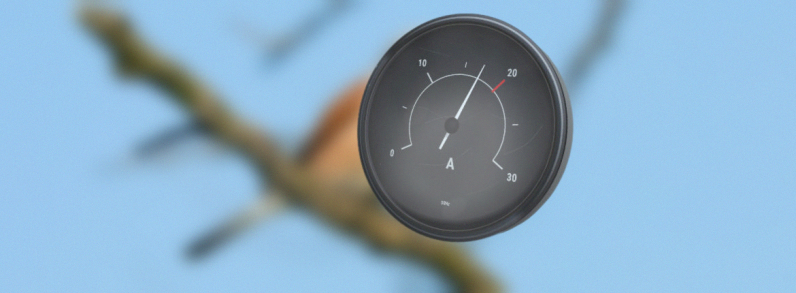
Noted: {"value": 17.5, "unit": "A"}
